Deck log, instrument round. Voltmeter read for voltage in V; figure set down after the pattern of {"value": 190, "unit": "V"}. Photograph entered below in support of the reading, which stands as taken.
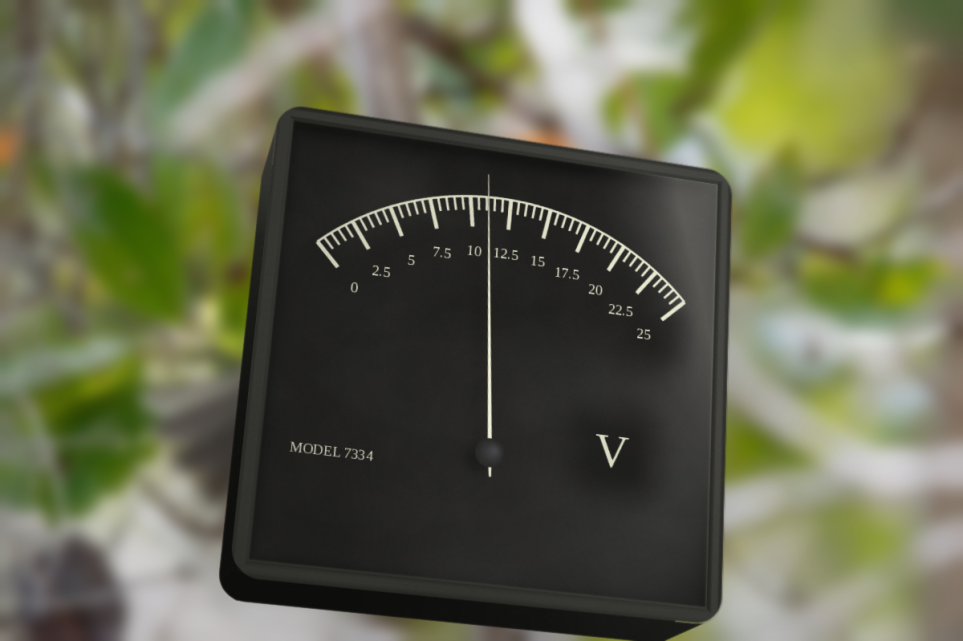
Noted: {"value": 11, "unit": "V"}
